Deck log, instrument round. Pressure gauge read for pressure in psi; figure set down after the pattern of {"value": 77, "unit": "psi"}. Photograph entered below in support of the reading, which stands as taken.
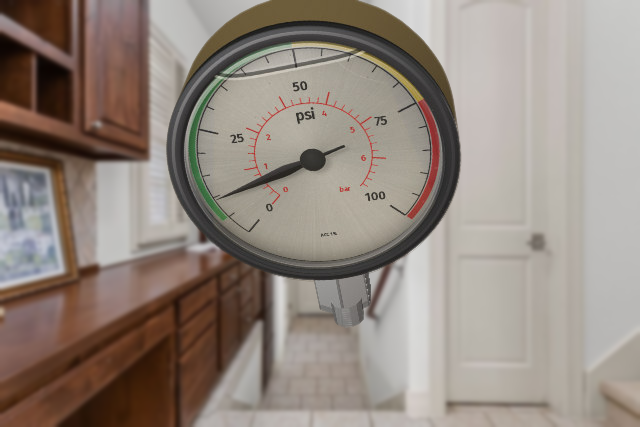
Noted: {"value": 10, "unit": "psi"}
